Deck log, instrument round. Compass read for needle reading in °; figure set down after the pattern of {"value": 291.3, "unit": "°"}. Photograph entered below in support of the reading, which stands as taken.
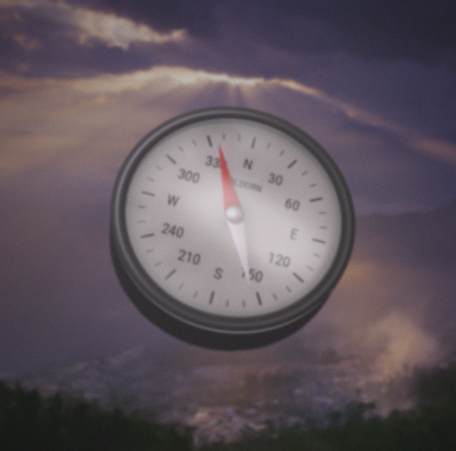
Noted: {"value": 335, "unit": "°"}
